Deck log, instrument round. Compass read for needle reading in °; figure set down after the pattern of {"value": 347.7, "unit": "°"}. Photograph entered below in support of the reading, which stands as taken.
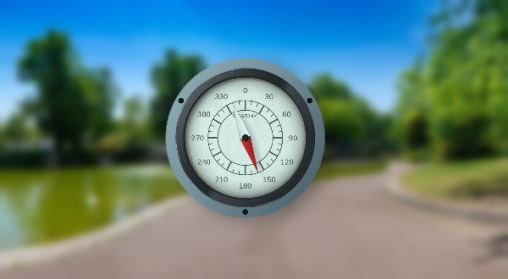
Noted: {"value": 160, "unit": "°"}
